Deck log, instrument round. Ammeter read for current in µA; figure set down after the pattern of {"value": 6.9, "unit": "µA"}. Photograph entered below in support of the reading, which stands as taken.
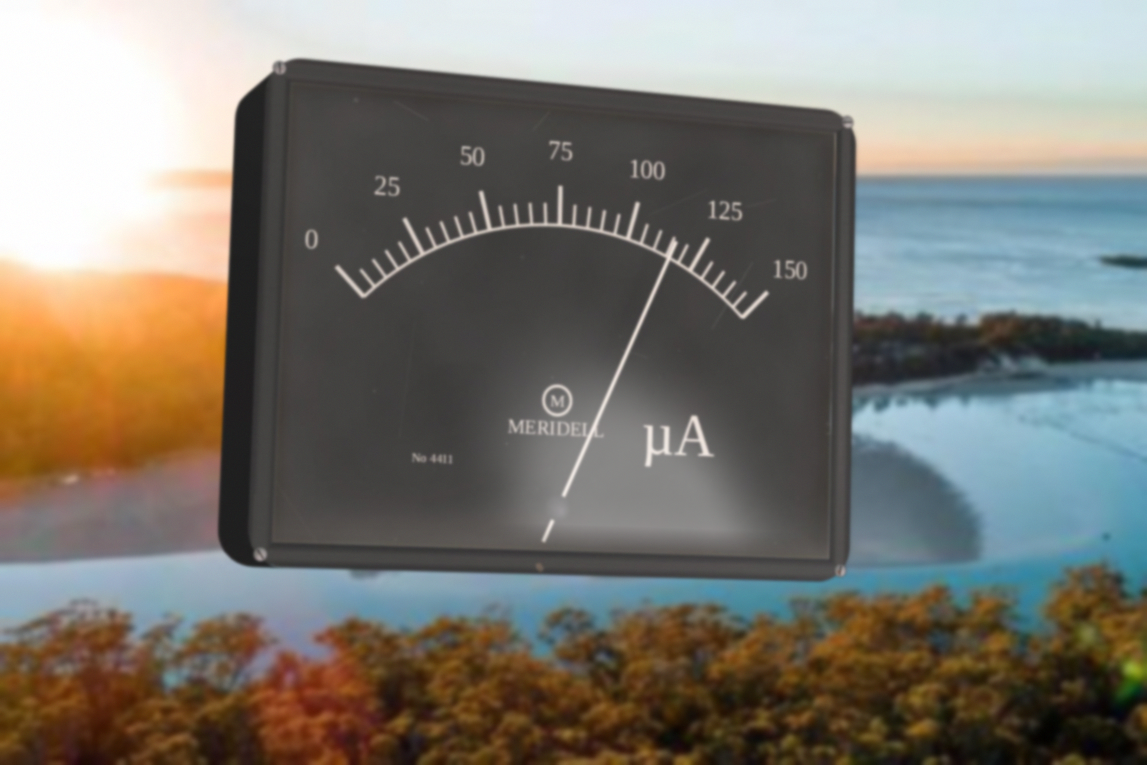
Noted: {"value": 115, "unit": "µA"}
